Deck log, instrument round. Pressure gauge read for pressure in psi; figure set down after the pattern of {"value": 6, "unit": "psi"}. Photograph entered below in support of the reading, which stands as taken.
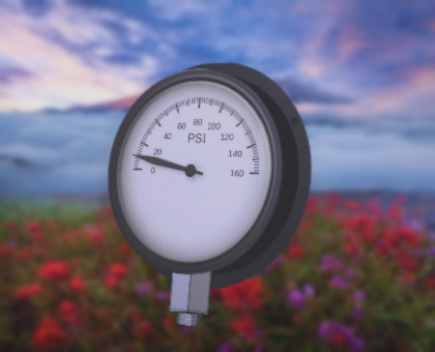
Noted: {"value": 10, "unit": "psi"}
